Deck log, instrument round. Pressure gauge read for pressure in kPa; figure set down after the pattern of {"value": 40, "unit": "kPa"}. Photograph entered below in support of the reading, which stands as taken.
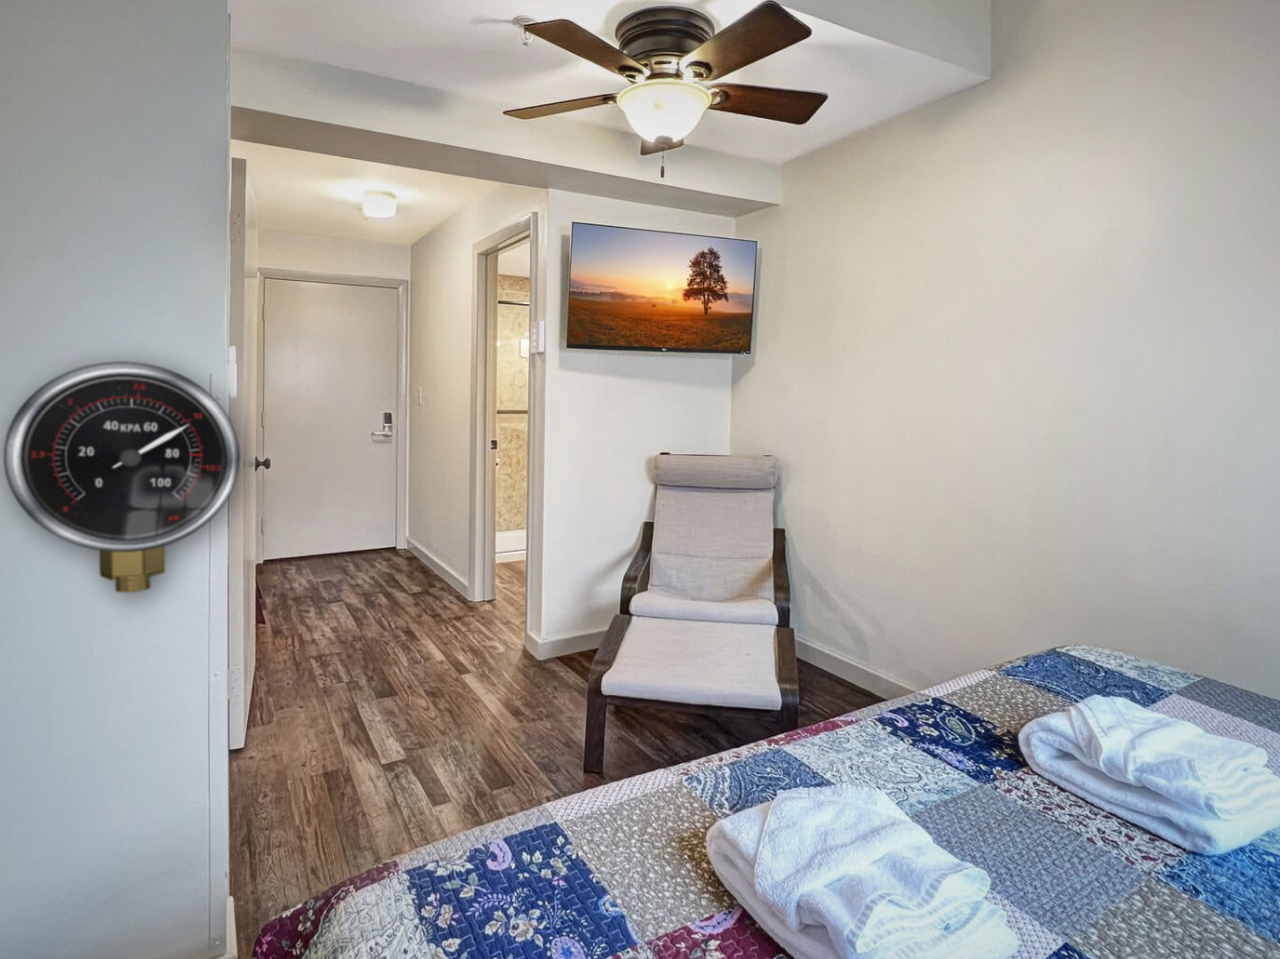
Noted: {"value": 70, "unit": "kPa"}
